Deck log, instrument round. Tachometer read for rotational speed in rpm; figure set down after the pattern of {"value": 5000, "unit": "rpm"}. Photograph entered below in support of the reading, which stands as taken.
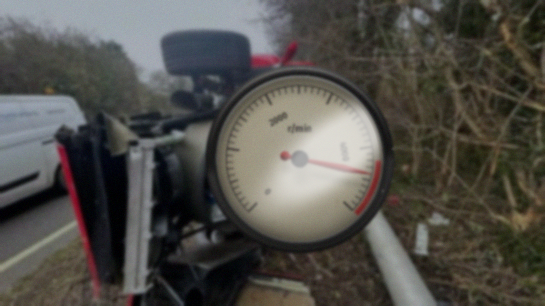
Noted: {"value": 4400, "unit": "rpm"}
